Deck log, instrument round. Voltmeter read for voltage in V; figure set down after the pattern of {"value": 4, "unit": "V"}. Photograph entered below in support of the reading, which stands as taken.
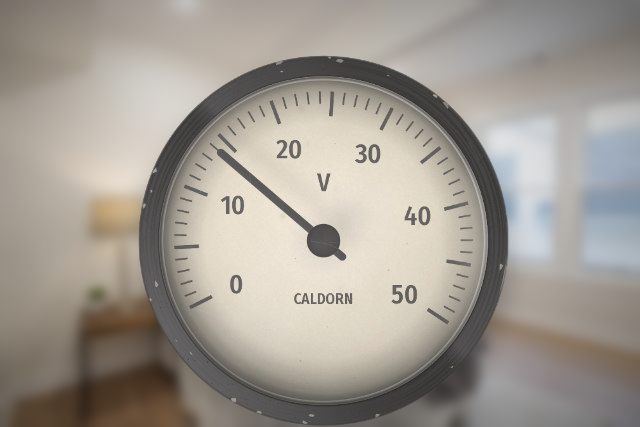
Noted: {"value": 14, "unit": "V"}
